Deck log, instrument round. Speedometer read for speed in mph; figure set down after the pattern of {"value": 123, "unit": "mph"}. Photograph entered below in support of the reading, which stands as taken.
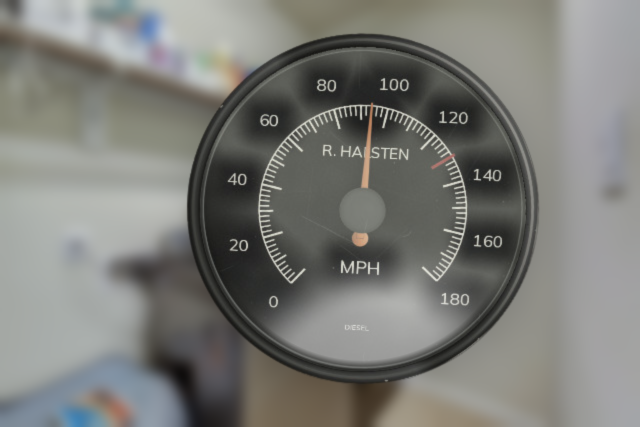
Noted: {"value": 94, "unit": "mph"}
